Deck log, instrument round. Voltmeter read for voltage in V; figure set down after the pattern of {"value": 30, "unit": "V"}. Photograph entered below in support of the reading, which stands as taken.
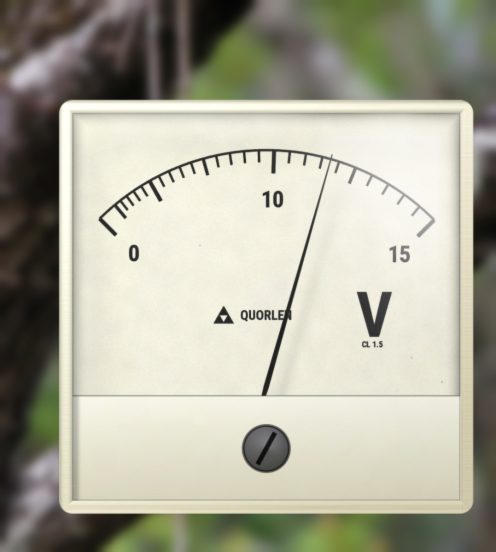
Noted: {"value": 11.75, "unit": "V"}
